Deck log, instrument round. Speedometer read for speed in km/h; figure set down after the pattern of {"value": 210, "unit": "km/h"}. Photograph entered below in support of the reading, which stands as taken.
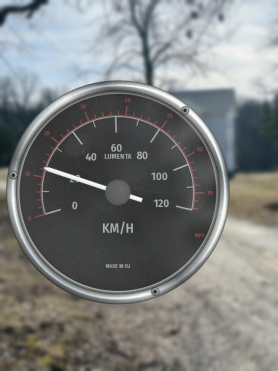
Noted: {"value": 20, "unit": "km/h"}
